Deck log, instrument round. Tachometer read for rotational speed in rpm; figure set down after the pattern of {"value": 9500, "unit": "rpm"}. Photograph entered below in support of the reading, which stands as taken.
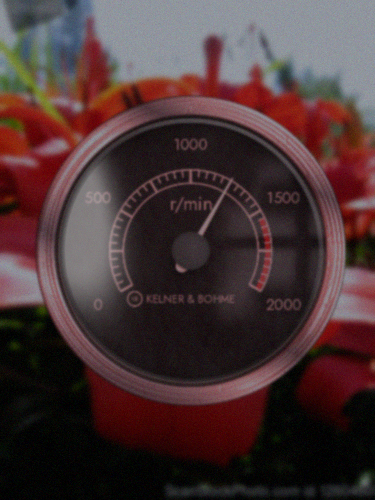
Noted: {"value": 1250, "unit": "rpm"}
